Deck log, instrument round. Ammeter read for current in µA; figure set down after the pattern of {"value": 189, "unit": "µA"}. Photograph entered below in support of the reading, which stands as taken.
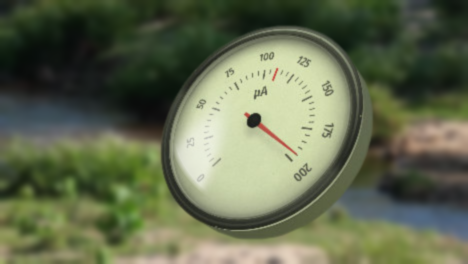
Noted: {"value": 195, "unit": "µA"}
